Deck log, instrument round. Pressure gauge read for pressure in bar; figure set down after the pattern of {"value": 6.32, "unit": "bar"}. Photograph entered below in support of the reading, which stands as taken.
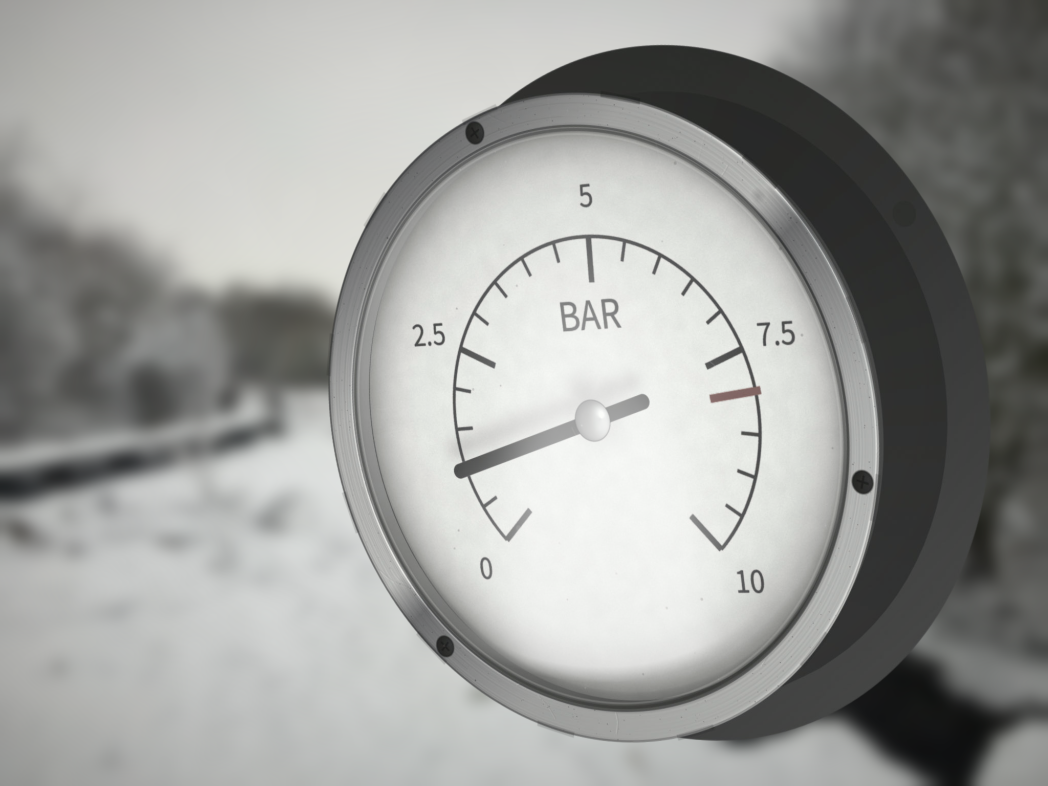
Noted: {"value": 1, "unit": "bar"}
